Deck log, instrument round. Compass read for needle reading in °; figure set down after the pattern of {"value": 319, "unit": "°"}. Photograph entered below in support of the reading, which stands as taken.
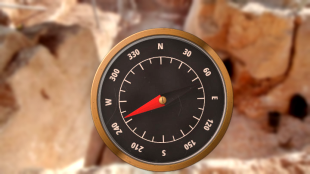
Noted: {"value": 247.5, "unit": "°"}
